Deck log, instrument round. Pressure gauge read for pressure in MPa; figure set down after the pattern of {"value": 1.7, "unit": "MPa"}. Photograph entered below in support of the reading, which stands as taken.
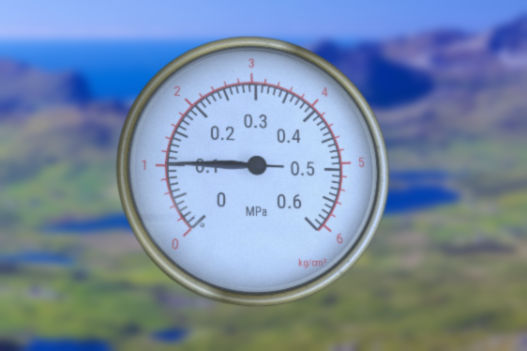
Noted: {"value": 0.1, "unit": "MPa"}
